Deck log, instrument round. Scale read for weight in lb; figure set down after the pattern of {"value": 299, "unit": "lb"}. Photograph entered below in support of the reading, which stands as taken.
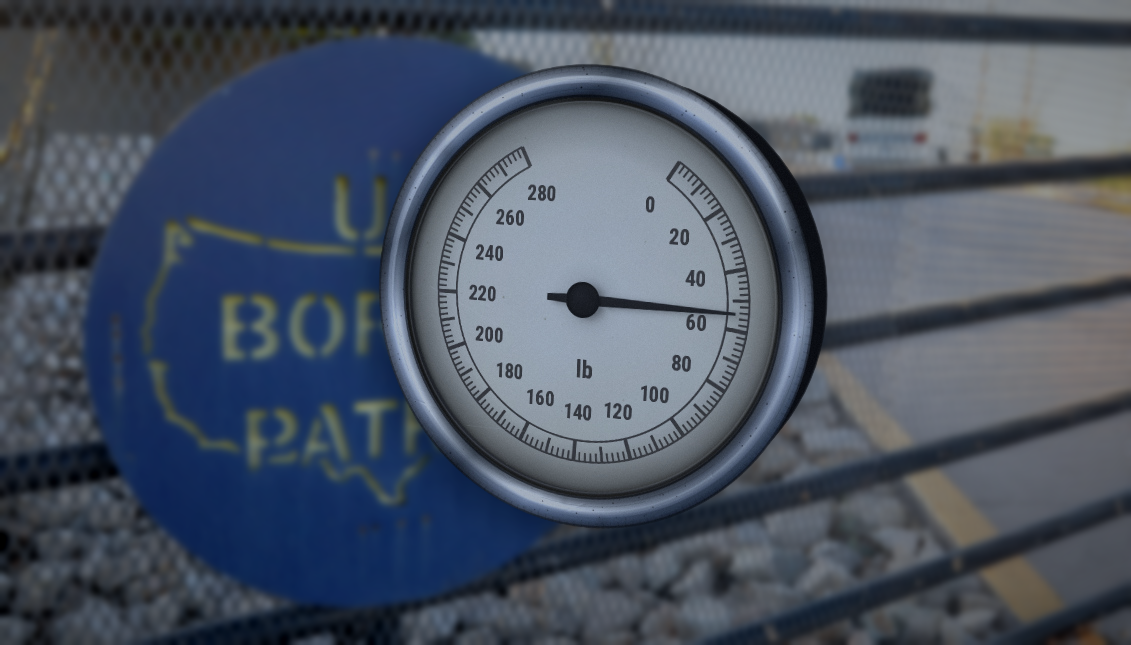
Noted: {"value": 54, "unit": "lb"}
